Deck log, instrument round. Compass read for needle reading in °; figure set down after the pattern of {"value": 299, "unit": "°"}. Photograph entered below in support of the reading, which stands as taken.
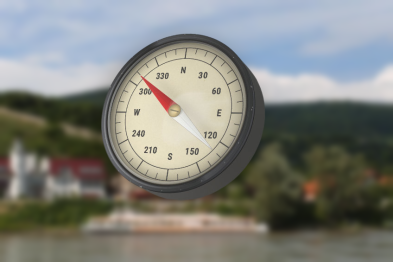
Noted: {"value": 310, "unit": "°"}
